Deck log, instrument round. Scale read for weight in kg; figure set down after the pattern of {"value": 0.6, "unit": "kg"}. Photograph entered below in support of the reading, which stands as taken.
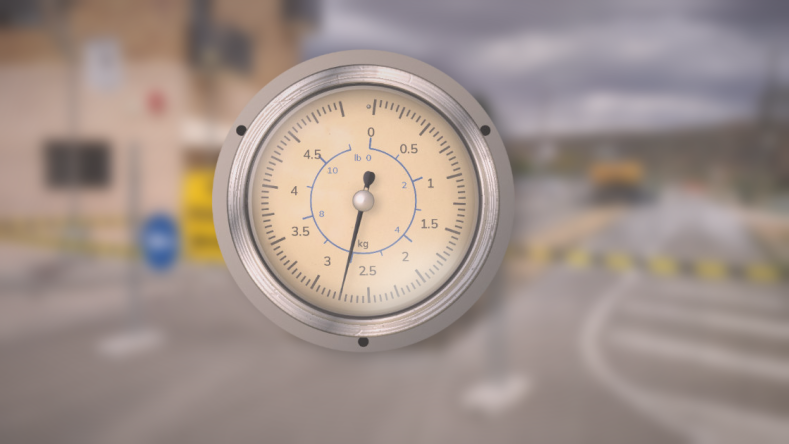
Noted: {"value": 2.75, "unit": "kg"}
